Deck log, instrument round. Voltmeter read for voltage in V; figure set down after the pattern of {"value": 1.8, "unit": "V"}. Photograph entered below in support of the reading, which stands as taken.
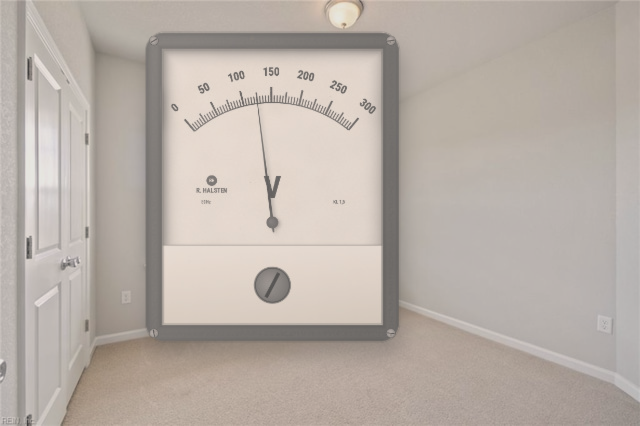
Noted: {"value": 125, "unit": "V"}
